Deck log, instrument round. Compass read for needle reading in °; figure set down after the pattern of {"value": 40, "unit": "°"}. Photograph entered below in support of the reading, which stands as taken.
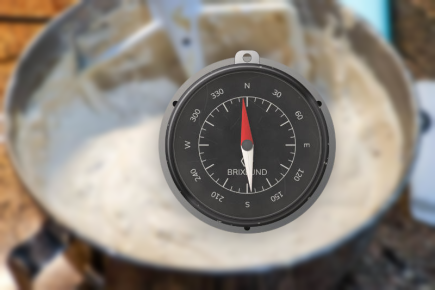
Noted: {"value": 355, "unit": "°"}
